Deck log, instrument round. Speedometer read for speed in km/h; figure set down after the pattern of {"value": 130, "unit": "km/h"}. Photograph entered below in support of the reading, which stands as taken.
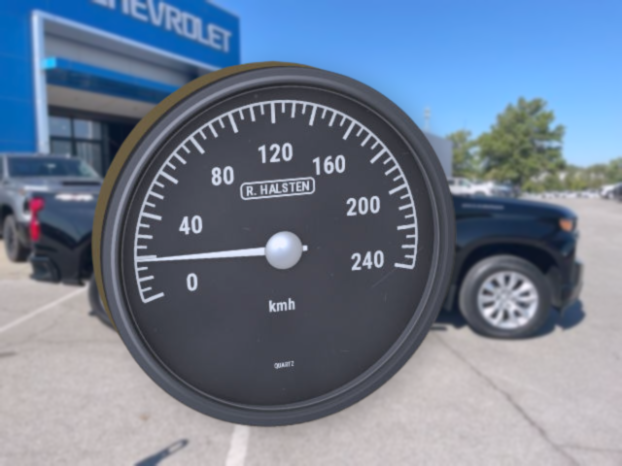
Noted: {"value": 20, "unit": "km/h"}
